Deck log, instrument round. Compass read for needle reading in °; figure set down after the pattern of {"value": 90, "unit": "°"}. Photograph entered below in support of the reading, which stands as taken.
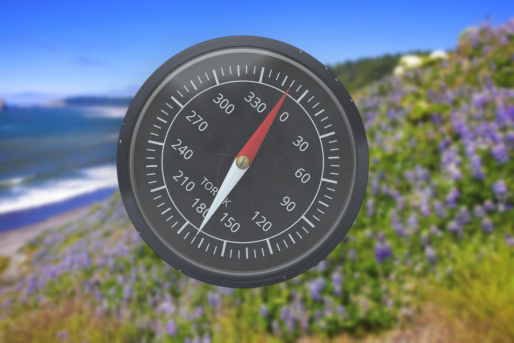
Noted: {"value": 350, "unit": "°"}
